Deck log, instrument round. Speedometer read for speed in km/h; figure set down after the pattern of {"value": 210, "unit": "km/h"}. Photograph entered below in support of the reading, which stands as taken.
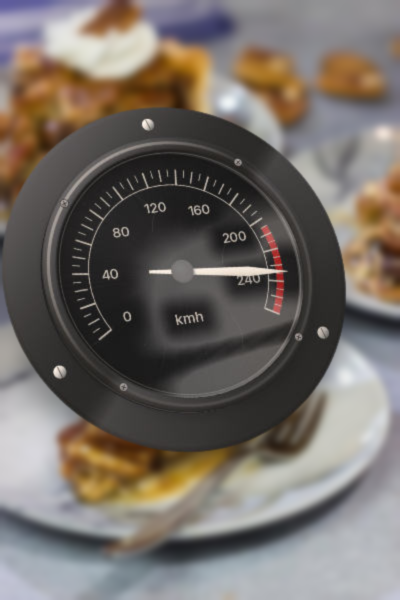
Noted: {"value": 235, "unit": "km/h"}
